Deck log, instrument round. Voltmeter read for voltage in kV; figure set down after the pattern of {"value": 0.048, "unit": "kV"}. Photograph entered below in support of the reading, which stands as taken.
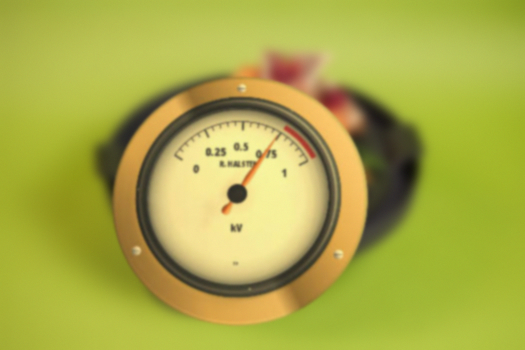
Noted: {"value": 0.75, "unit": "kV"}
